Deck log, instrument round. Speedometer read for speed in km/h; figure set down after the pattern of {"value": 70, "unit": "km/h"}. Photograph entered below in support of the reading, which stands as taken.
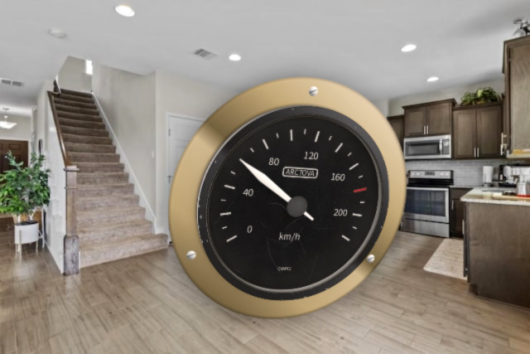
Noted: {"value": 60, "unit": "km/h"}
